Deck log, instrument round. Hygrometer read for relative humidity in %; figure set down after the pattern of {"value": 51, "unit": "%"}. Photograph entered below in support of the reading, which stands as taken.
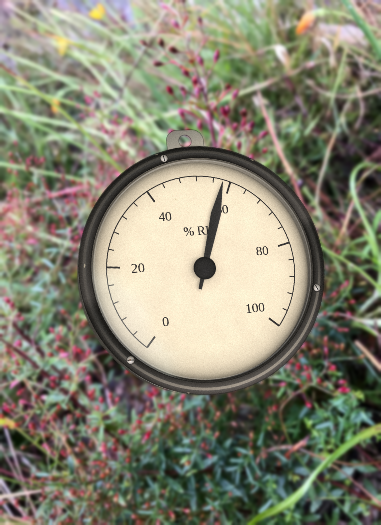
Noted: {"value": 58, "unit": "%"}
